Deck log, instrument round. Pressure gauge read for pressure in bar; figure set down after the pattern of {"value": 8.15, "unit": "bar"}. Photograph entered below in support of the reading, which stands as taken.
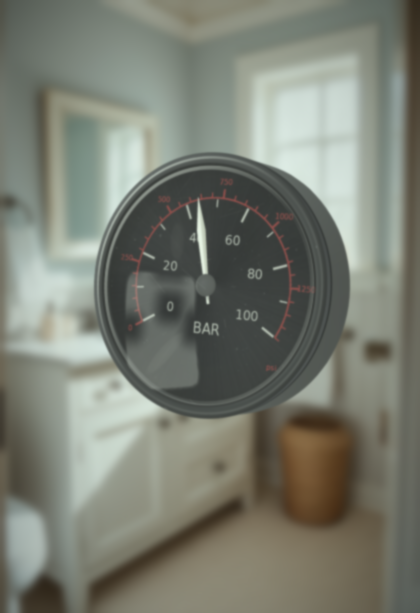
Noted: {"value": 45, "unit": "bar"}
